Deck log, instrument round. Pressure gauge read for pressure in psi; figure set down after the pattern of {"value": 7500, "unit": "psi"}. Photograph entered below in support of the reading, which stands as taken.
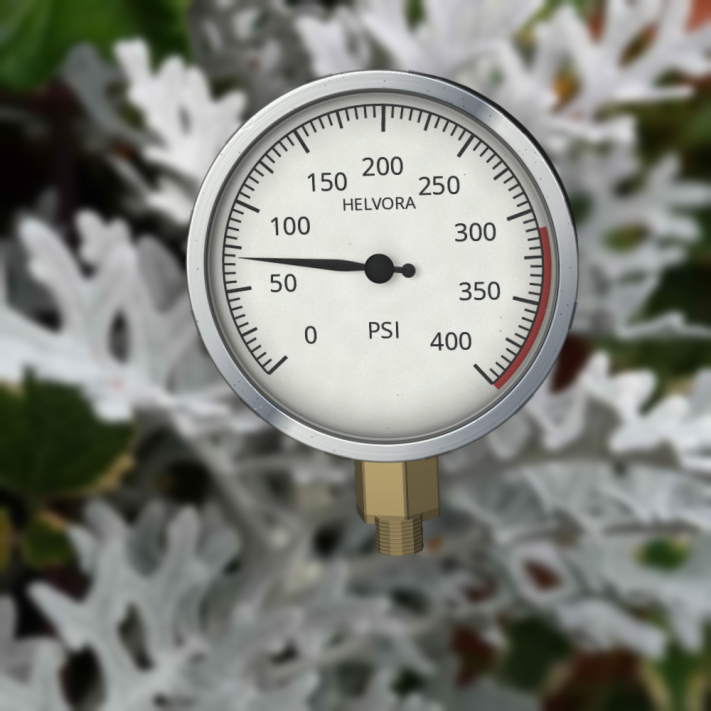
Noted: {"value": 70, "unit": "psi"}
